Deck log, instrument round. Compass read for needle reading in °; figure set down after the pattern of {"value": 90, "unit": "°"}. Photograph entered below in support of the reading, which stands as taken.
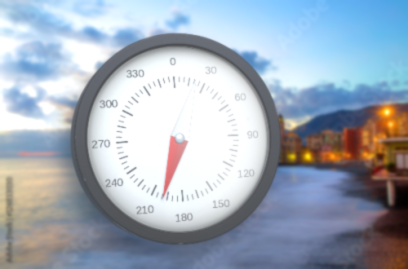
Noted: {"value": 200, "unit": "°"}
